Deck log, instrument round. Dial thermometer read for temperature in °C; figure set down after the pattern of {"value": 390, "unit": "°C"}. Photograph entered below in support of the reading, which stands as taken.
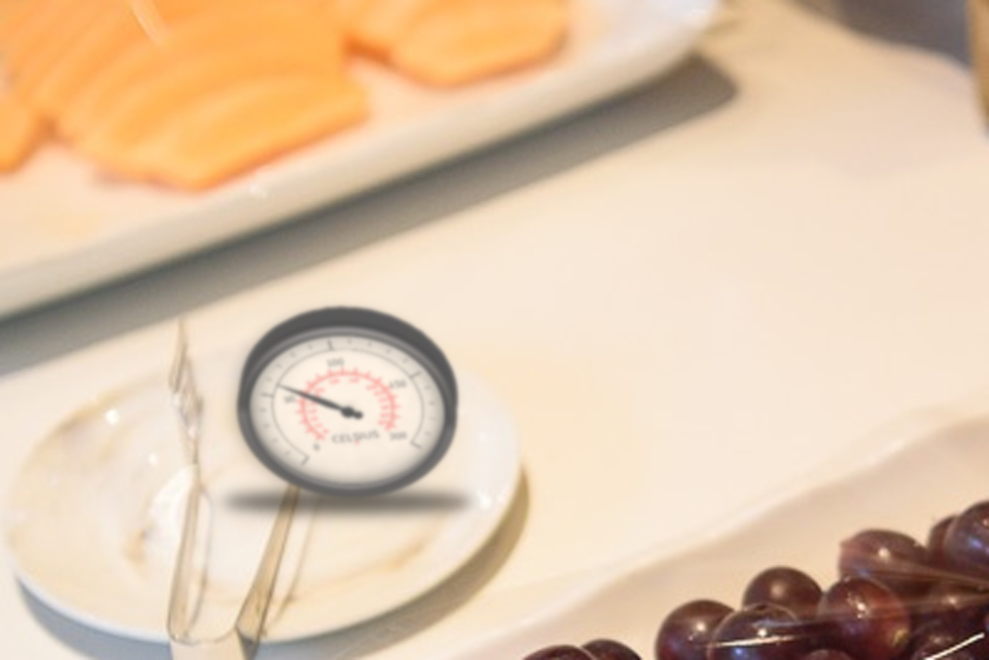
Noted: {"value": 60, "unit": "°C"}
